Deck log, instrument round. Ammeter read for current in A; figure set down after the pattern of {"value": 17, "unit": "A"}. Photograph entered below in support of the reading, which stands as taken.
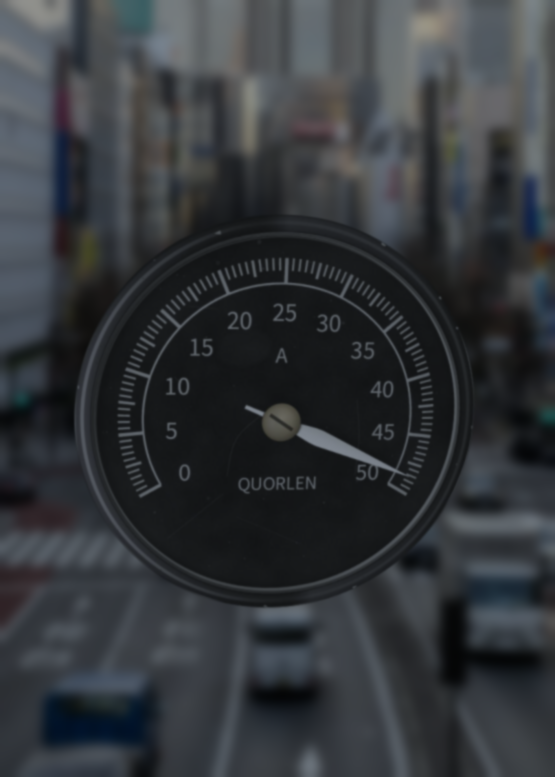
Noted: {"value": 48.5, "unit": "A"}
